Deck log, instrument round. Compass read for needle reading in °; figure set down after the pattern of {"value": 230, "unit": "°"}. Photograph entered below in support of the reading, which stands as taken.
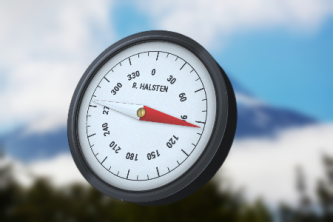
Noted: {"value": 95, "unit": "°"}
